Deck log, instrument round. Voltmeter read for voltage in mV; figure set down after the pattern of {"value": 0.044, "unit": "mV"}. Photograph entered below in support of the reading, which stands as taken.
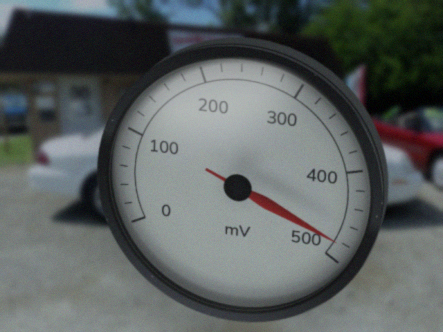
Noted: {"value": 480, "unit": "mV"}
